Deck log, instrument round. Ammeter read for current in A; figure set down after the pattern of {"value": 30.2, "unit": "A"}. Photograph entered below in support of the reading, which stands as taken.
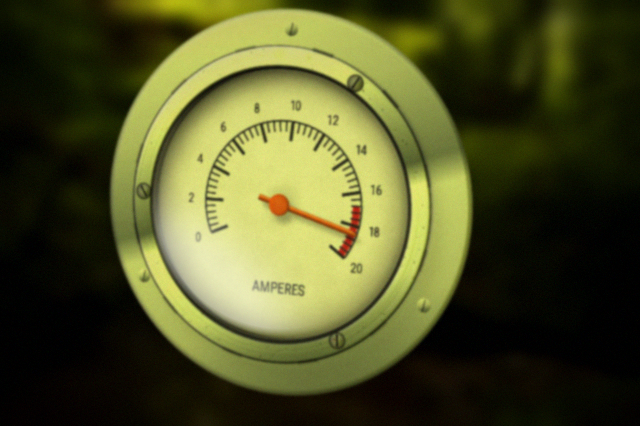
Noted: {"value": 18.4, "unit": "A"}
